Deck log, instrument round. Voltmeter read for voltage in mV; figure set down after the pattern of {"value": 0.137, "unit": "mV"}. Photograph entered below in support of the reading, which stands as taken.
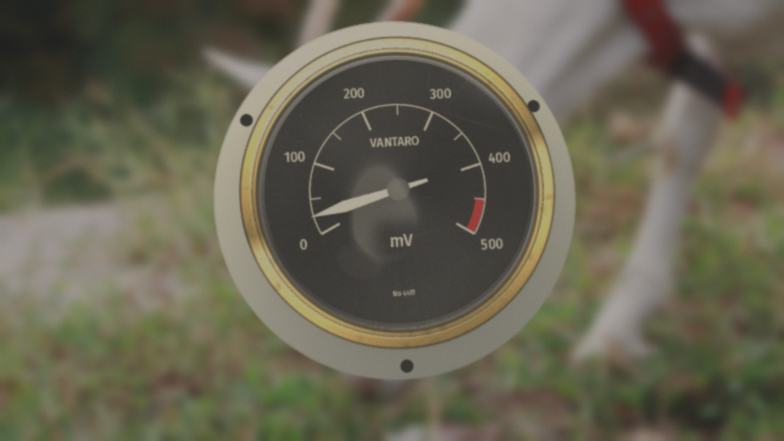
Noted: {"value": 25, "unit": "mV"}
